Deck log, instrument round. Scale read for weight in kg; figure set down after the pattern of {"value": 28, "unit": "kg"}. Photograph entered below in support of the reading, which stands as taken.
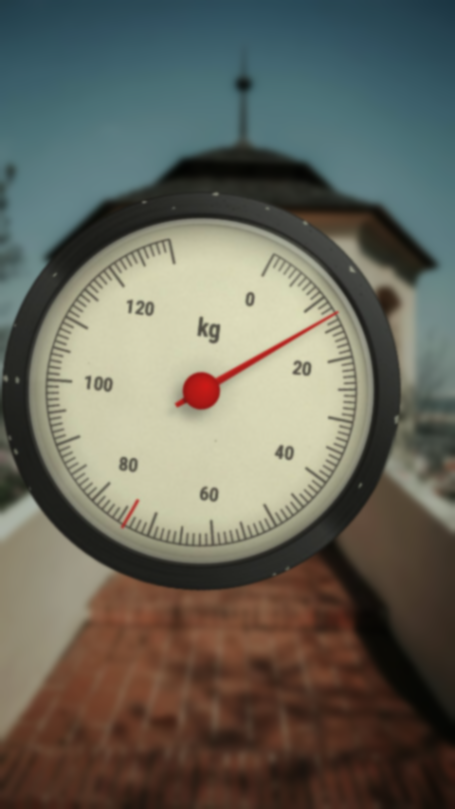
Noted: {"value": 13, "unit": "kg"}
